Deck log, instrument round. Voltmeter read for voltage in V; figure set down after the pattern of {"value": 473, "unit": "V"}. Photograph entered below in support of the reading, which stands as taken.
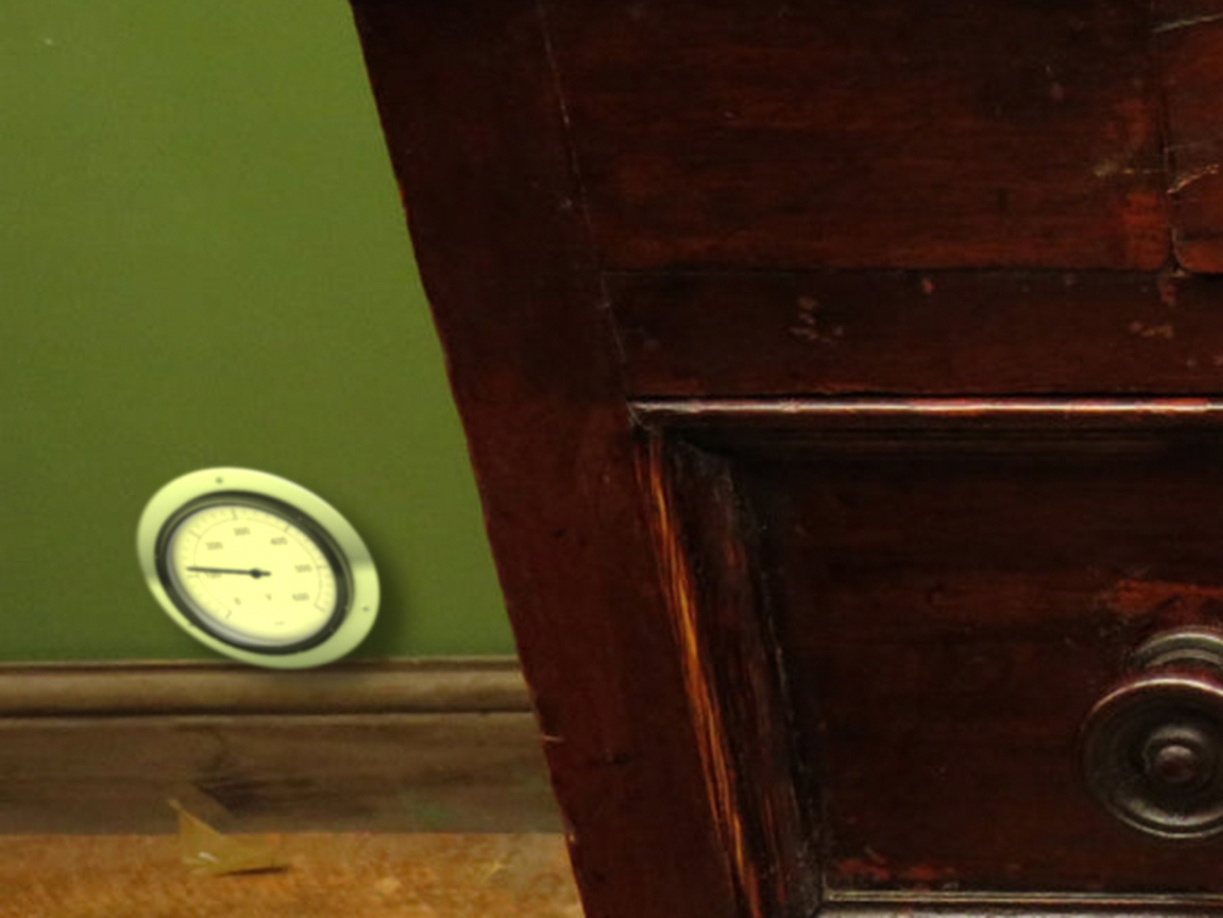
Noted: {"value": 120, "unit": "V"}
